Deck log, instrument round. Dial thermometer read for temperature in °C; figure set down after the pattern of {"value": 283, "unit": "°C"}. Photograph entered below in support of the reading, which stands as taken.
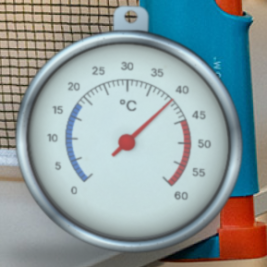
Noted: {"value": 40, "unit": "°C"}
